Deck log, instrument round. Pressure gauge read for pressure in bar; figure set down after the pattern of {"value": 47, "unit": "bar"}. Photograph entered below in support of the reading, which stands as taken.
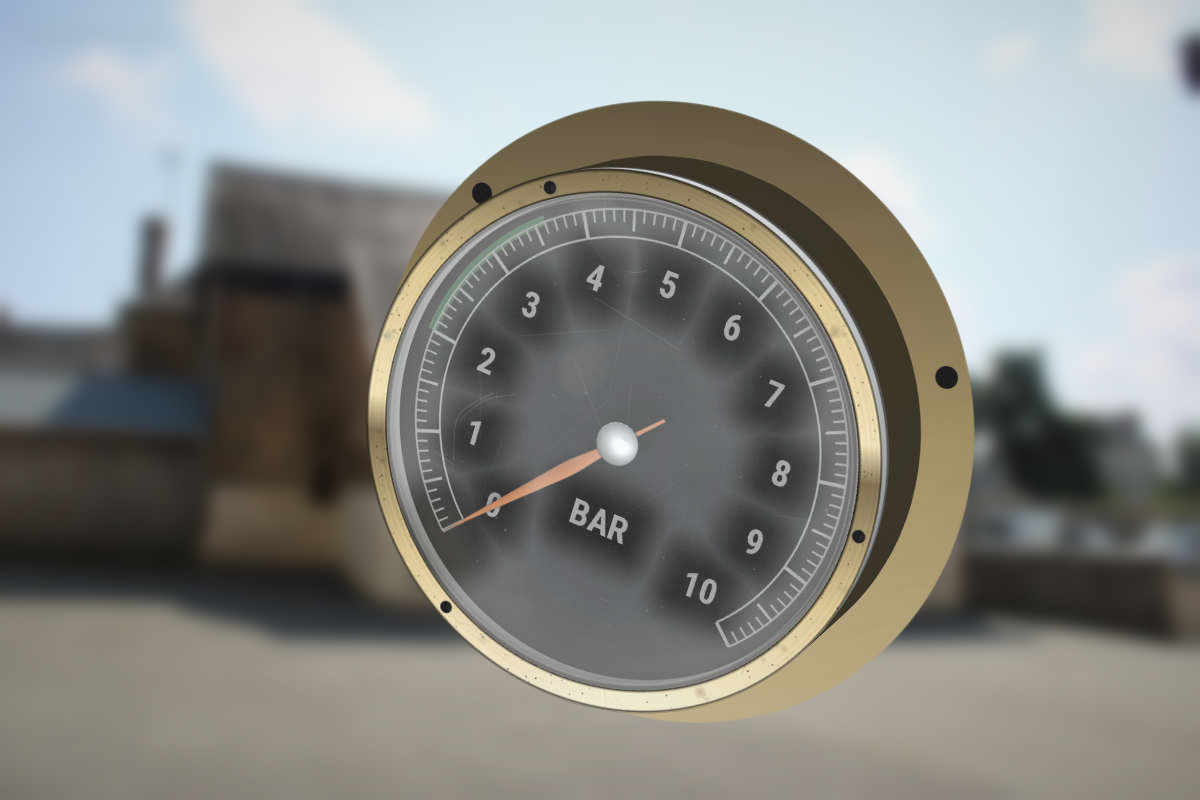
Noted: {"value": 0, "unit": "bar"}
